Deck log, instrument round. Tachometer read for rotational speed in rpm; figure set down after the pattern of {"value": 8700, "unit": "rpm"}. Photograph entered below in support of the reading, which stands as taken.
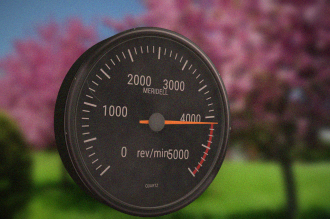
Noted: {"value": 4100, "unit": "rpm"}
